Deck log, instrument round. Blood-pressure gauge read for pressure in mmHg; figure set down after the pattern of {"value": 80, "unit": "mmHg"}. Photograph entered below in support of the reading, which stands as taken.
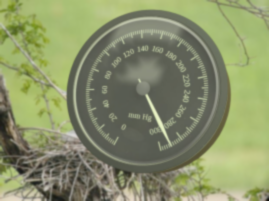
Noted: {"value": 290, "unit": "mmHg"}
